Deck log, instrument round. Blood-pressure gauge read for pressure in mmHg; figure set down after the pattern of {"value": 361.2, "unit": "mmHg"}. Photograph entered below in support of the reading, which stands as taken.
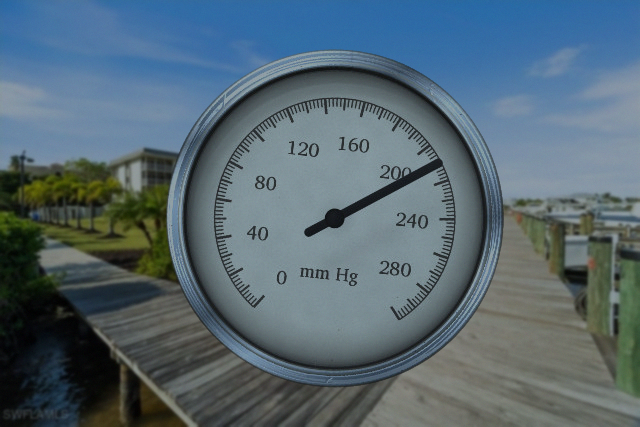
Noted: {"value": 210, "unit": "mmHg"}
